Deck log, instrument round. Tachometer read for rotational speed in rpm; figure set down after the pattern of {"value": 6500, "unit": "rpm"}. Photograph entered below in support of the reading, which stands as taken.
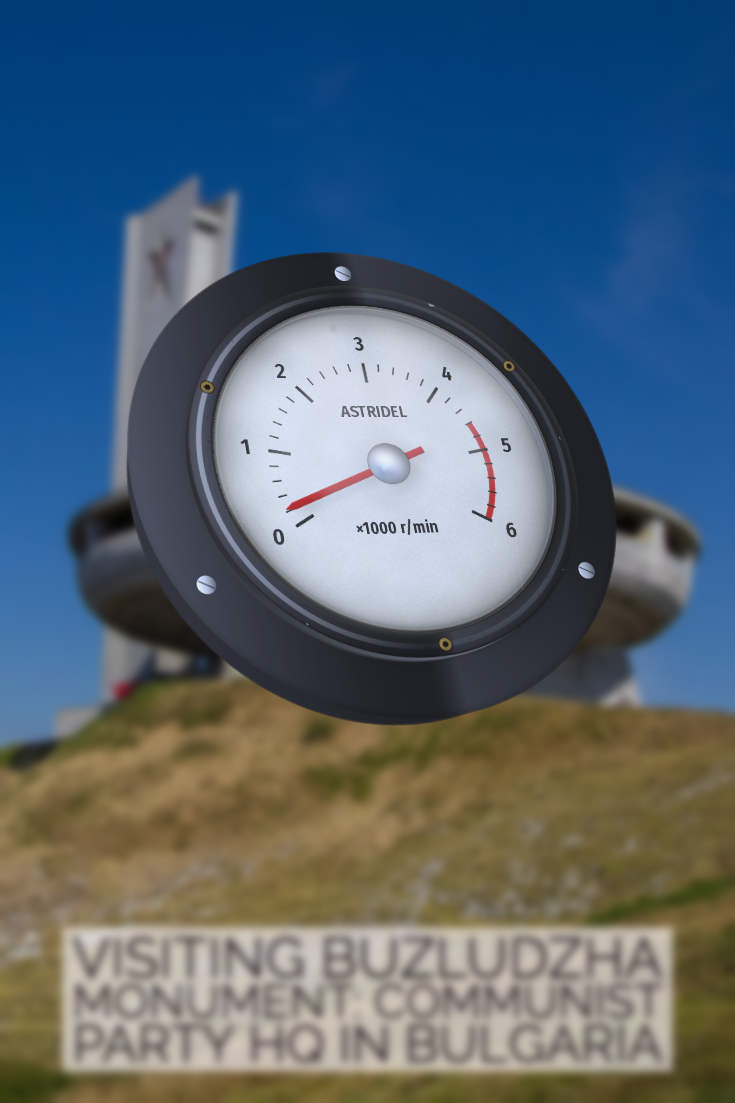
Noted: {"value": 200, "unit": "rpm"}
